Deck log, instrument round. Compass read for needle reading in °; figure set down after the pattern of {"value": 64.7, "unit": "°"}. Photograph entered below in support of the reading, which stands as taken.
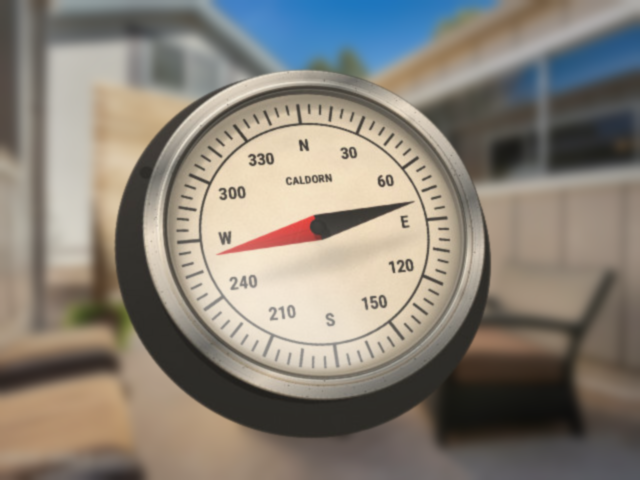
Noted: {"value": 260, "unit": "°"}
